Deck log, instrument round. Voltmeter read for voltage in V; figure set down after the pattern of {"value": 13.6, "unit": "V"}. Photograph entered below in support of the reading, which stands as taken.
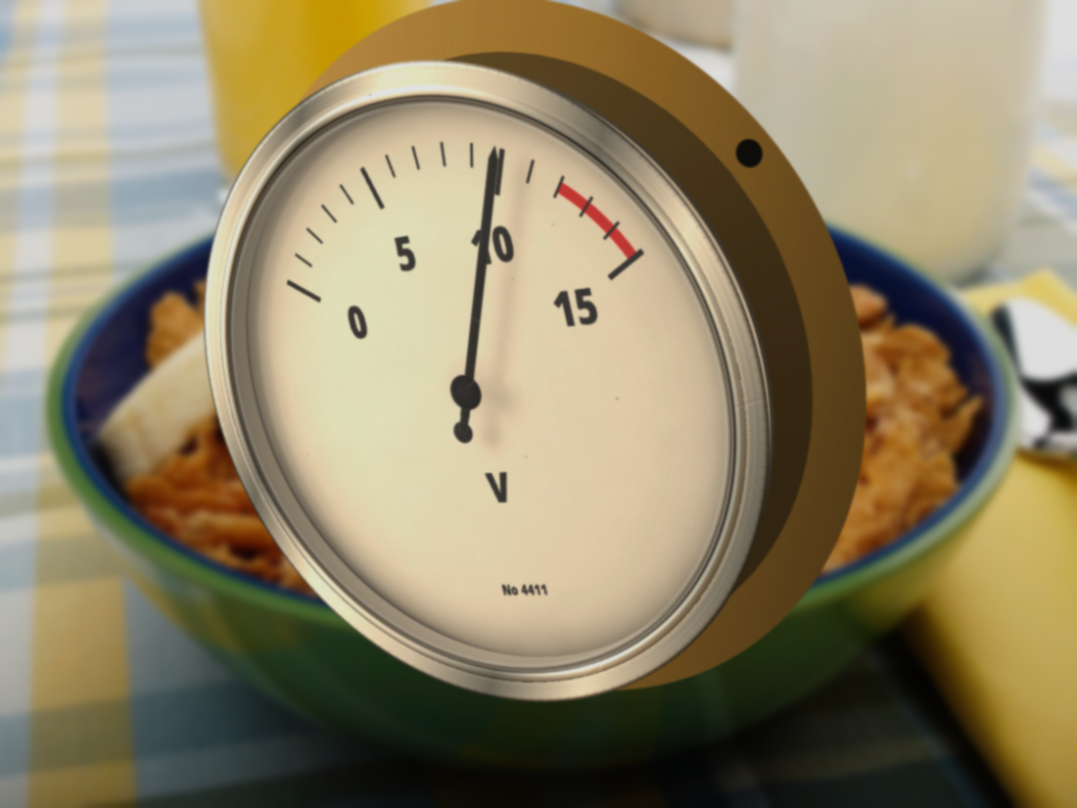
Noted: {"value": 10, "unit": "V"}
